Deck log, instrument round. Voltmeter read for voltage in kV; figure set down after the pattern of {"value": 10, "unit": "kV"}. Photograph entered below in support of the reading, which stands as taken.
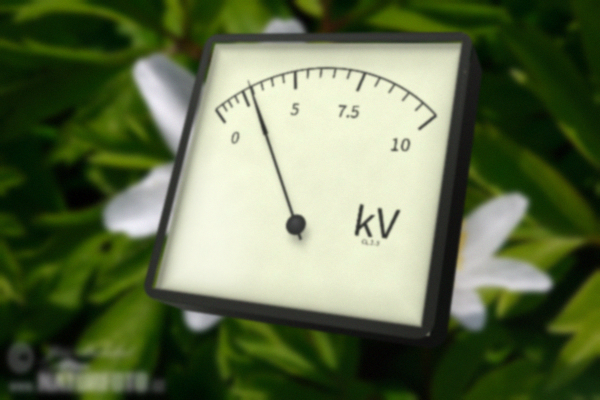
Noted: {"value": 3, "unit": "kV"}
